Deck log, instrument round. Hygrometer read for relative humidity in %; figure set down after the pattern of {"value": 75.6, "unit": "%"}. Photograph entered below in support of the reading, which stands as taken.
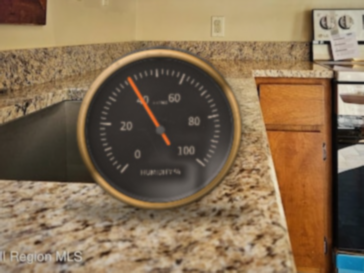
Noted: {"value": 40, "unit": "%"}
